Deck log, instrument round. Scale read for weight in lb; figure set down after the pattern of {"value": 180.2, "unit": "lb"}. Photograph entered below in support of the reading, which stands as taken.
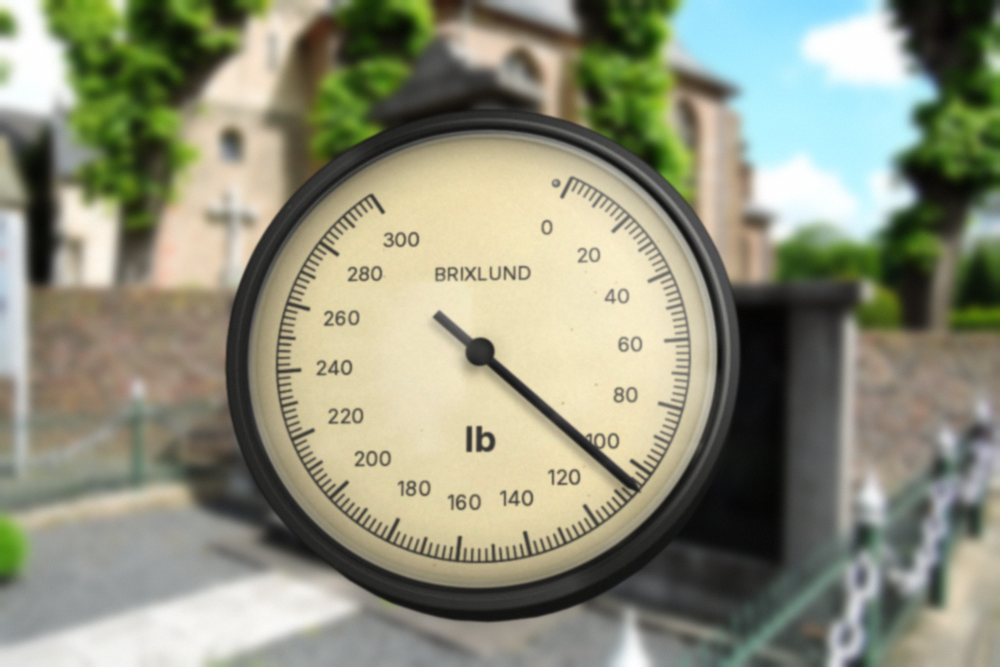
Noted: {"value": 106, "unit": "lb"}
